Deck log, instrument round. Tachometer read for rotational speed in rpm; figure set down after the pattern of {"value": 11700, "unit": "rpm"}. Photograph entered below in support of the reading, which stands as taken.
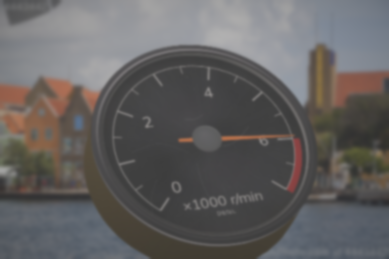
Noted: {"value": 6000, "unit": "rpm"}
